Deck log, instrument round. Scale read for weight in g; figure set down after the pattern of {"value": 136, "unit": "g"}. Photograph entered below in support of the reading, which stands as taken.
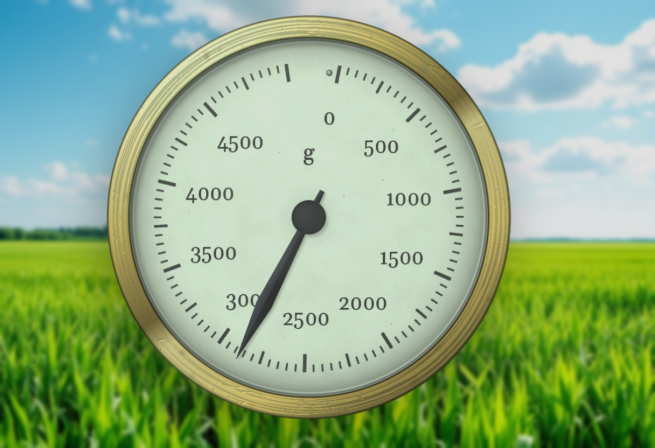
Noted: {"value": 2875, "unit": "g"}
